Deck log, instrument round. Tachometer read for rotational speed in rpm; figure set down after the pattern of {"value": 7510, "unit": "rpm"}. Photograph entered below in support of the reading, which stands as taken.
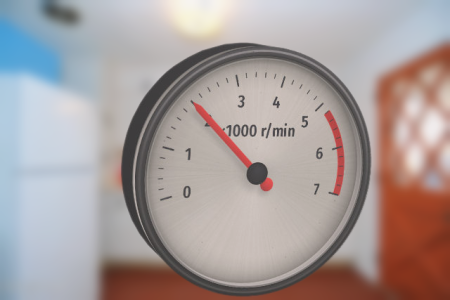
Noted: {"value": 2000, "unit": "rpm"}
